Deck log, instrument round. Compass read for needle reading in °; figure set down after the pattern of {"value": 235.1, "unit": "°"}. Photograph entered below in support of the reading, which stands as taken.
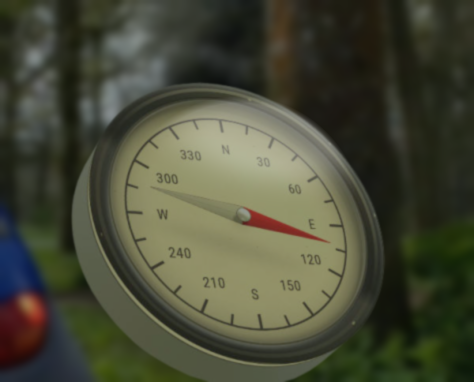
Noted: {"value": 105, "unit": "°"}
